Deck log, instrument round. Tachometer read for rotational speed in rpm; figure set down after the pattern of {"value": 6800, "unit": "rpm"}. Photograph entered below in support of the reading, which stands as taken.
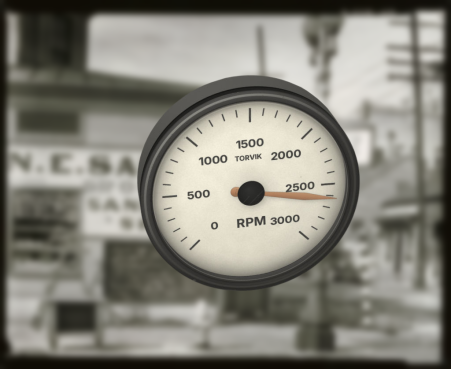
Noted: {"value": 2600, "unit": "rpm"}
